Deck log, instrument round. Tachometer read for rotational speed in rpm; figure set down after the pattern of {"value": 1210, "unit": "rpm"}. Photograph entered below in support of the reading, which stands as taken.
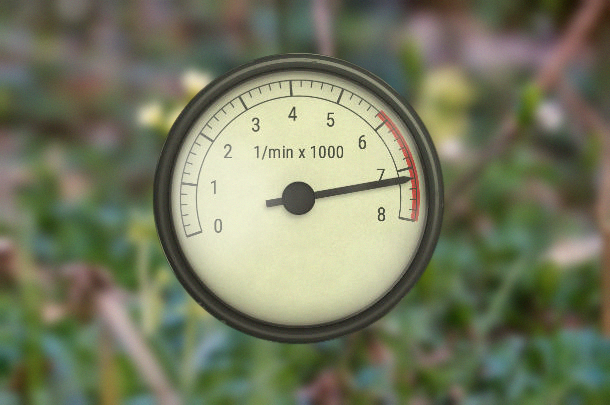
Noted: {"value": 7200, "unit": "rpm"}
